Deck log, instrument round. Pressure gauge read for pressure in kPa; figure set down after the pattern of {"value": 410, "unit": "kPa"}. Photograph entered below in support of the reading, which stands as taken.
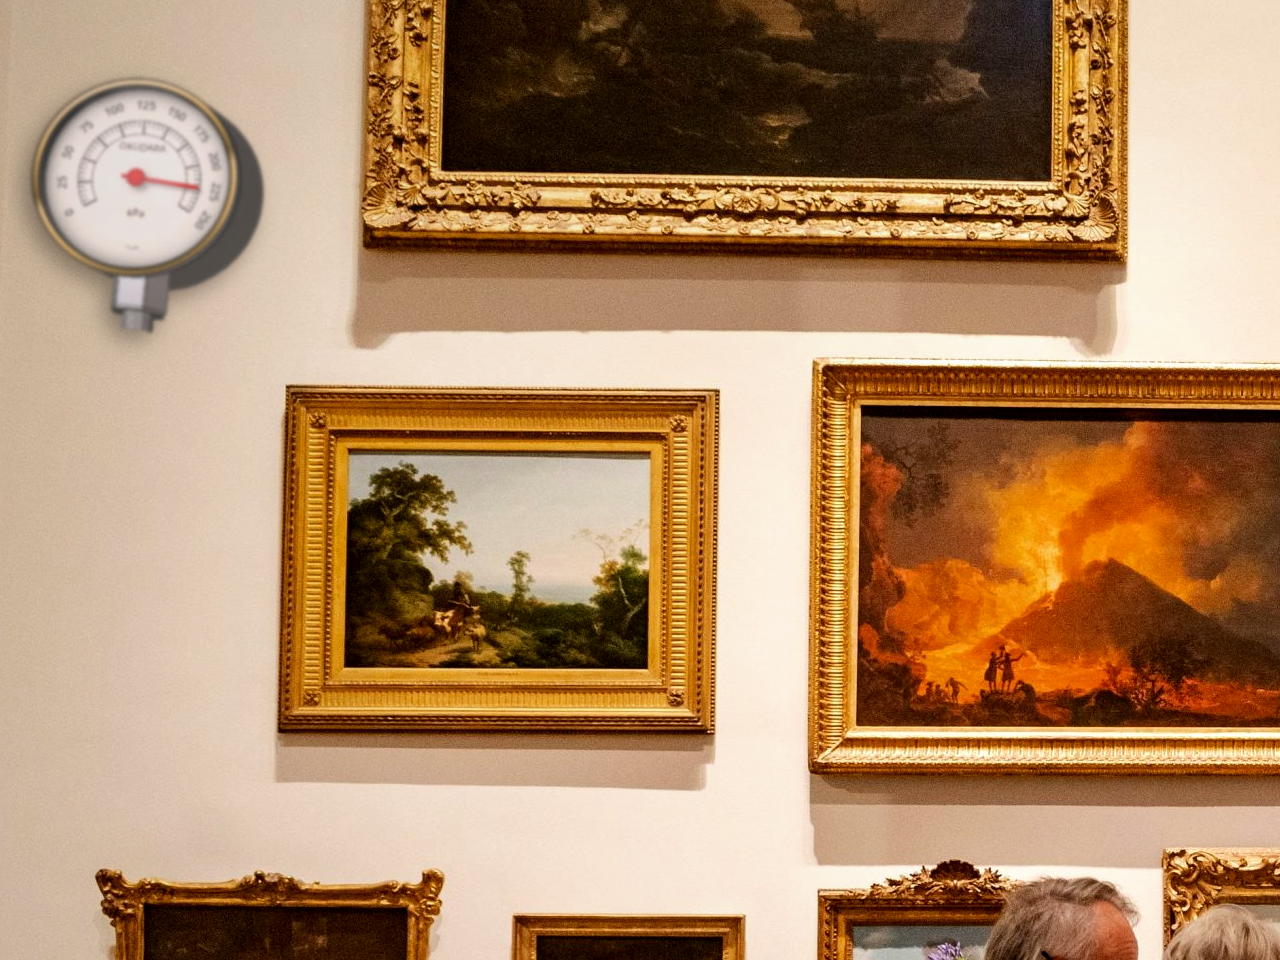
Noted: {"value": 225, "unit": "kPa"}
